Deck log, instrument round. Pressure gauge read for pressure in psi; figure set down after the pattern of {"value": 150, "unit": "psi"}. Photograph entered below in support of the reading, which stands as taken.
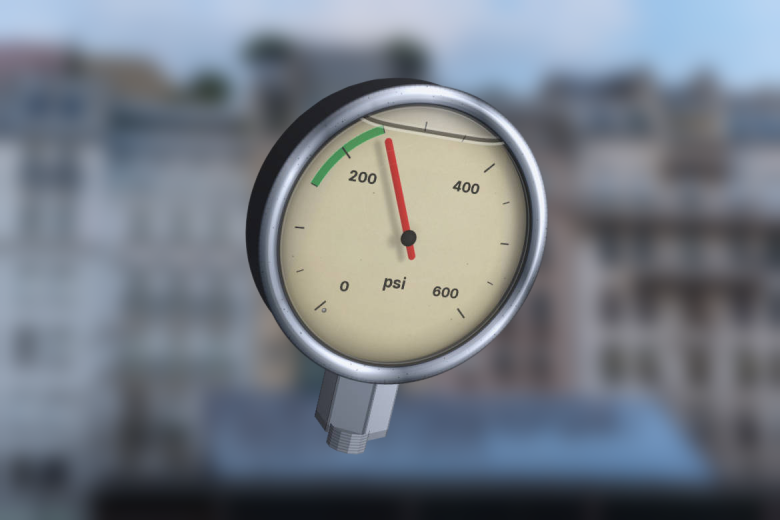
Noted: {"value": 250, "unit": "psi"}
